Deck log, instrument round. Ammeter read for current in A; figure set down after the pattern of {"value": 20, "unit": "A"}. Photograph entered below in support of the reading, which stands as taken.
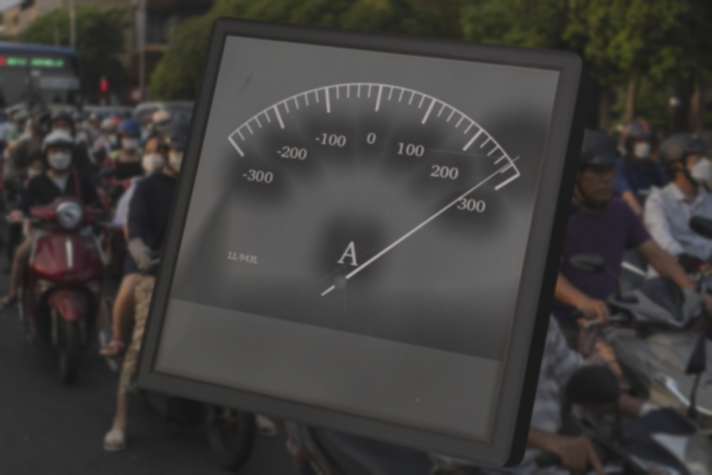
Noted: {"value": 280, "unit": "A"}
